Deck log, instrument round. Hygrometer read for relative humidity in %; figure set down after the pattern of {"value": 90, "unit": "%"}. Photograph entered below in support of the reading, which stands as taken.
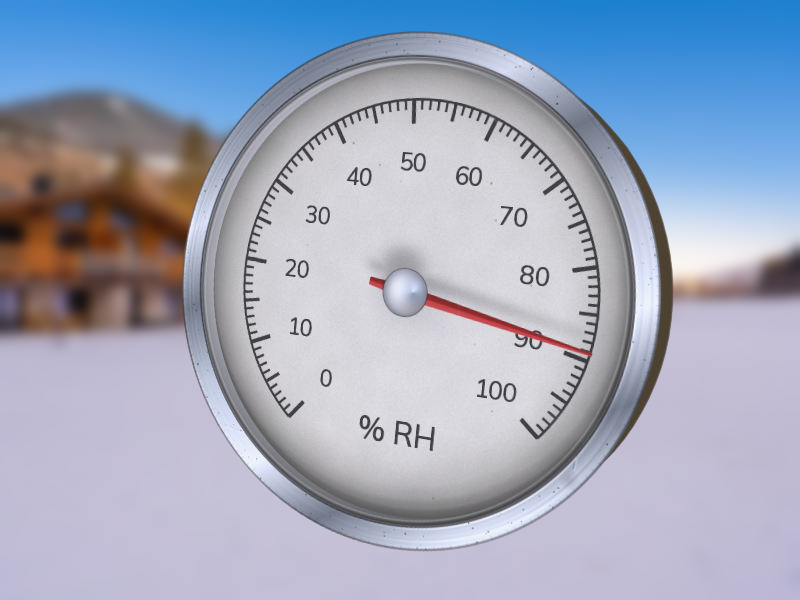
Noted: {"value": 89, "unit": "%"}
